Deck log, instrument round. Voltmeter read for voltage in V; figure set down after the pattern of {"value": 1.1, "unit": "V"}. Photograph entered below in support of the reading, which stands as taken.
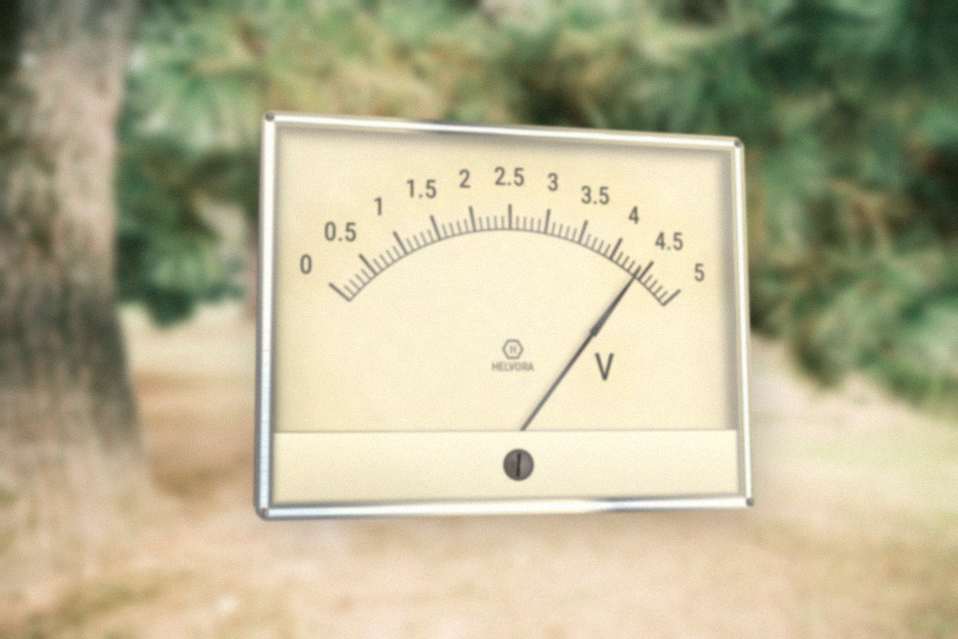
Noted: {"value": 4.4, "unit": "V"}
